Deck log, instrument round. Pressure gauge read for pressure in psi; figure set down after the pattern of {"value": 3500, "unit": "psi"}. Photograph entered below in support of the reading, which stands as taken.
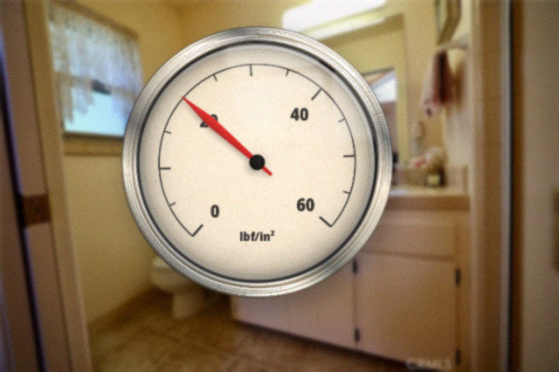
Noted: {"value": 20, "unit": "psi"}
